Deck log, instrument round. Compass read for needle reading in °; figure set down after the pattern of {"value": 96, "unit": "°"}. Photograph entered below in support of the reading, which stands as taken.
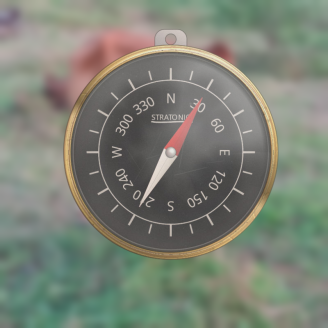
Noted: {"value": 30, "unit": "°"}
